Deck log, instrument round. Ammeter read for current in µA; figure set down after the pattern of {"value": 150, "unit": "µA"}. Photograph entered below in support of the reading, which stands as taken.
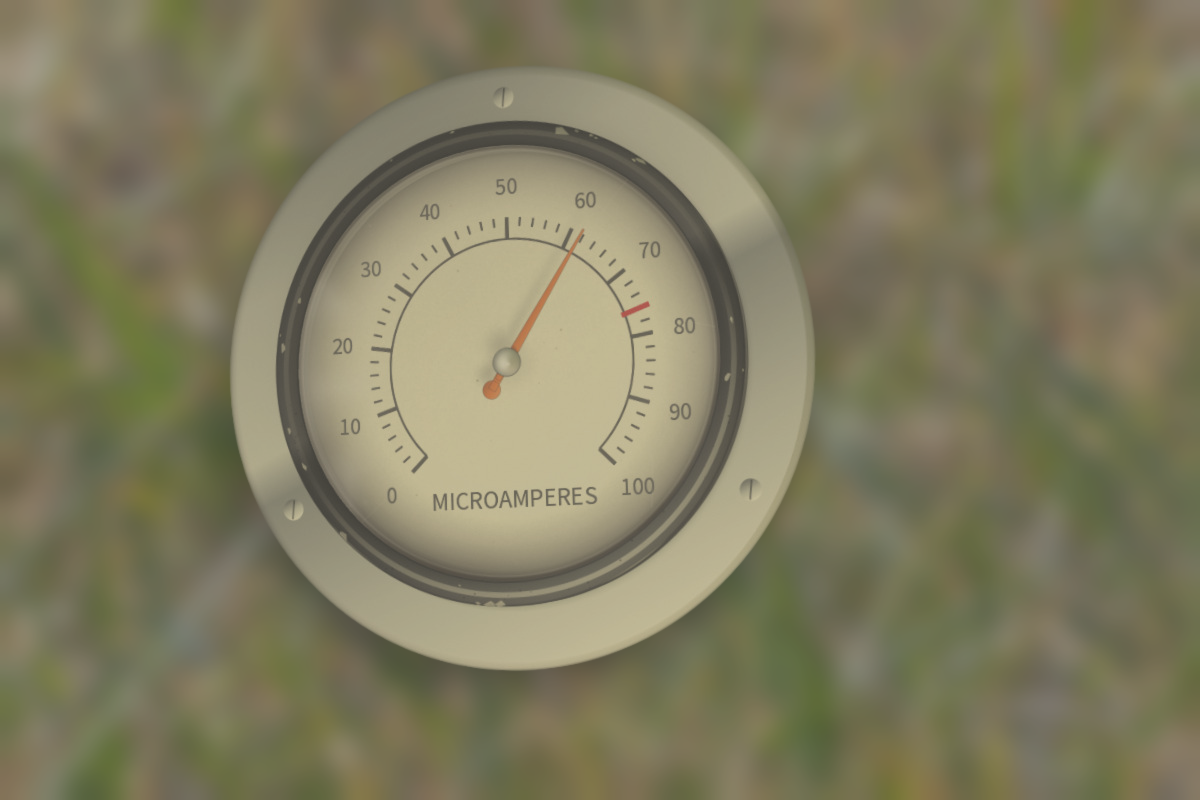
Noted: {"value": 62, "unit": "µA"}
